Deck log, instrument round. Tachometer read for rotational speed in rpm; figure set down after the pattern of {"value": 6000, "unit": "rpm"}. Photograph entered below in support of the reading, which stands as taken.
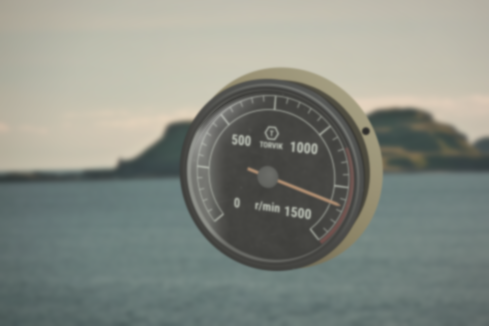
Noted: {"value": 1325, "unit": "rpm"}
